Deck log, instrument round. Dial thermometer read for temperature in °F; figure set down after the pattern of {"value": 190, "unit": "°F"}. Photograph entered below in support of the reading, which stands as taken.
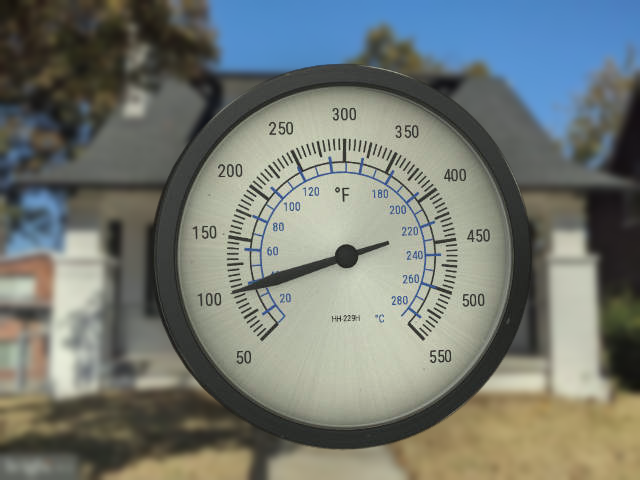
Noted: {"value": 100, "unit": "°F"}
